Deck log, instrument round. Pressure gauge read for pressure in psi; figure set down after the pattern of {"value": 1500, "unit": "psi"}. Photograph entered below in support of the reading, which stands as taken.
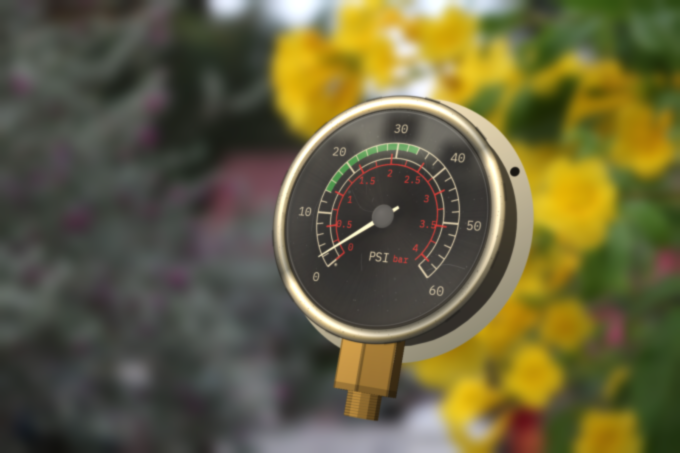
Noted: {"value": 2, "unit": "psi"}
